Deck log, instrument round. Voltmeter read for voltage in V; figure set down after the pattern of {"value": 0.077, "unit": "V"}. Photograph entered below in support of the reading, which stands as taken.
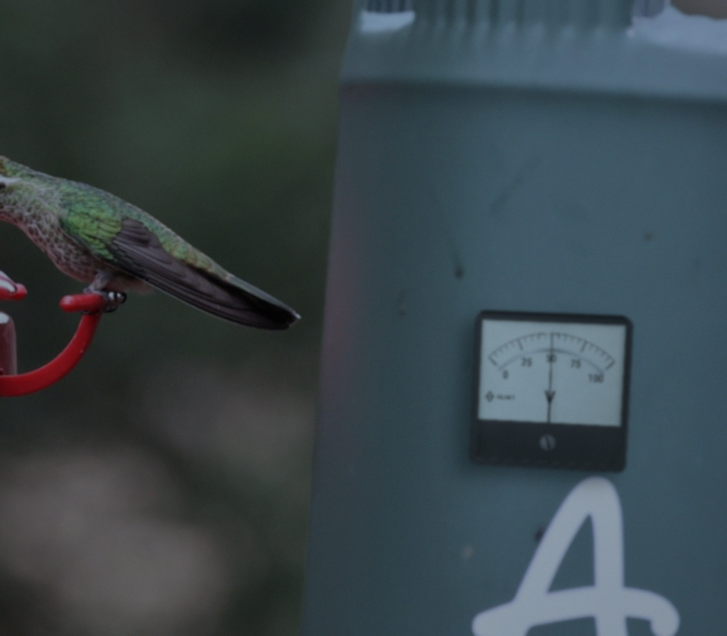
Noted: {"value": 50, "unit": "V"}
